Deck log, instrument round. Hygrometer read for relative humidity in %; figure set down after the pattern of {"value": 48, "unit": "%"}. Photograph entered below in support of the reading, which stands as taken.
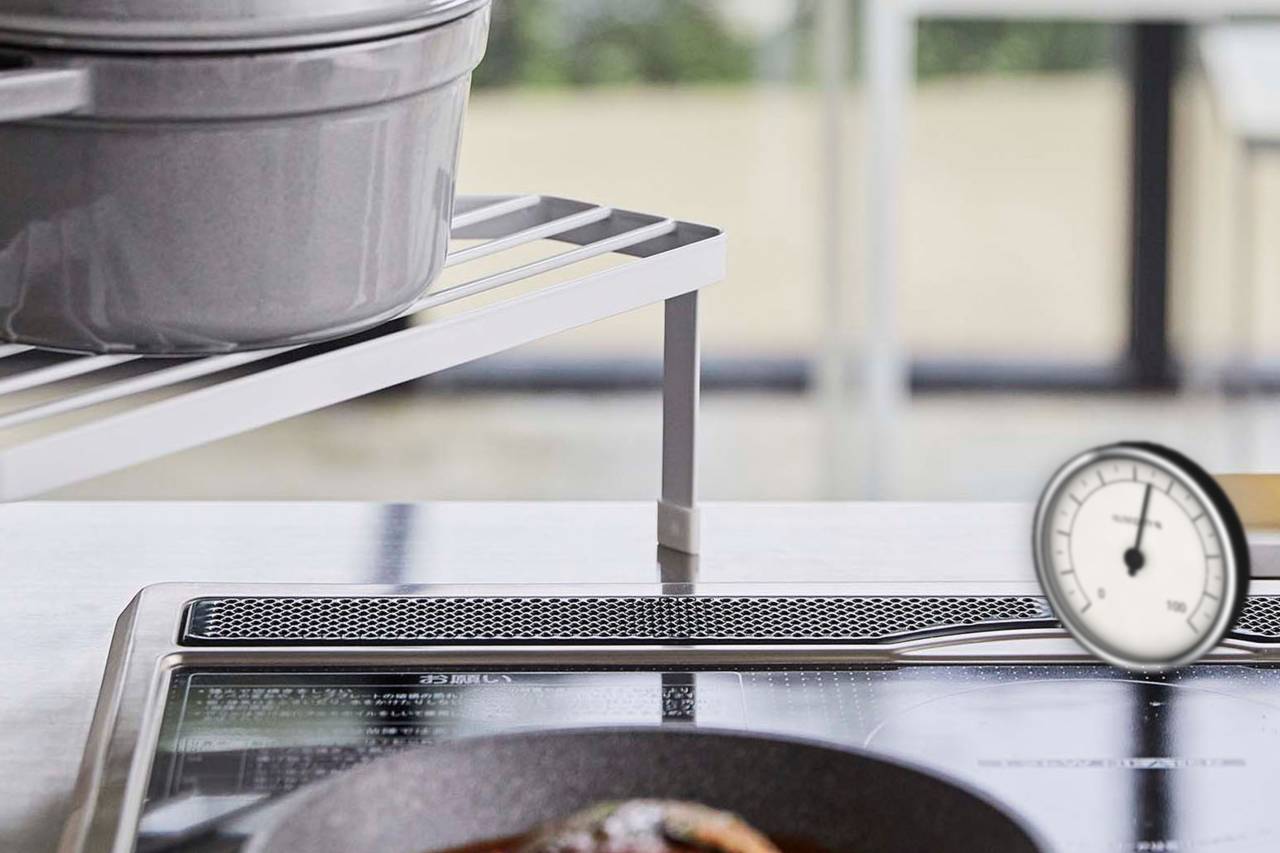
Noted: {"value": 55, "unit": "%"}
